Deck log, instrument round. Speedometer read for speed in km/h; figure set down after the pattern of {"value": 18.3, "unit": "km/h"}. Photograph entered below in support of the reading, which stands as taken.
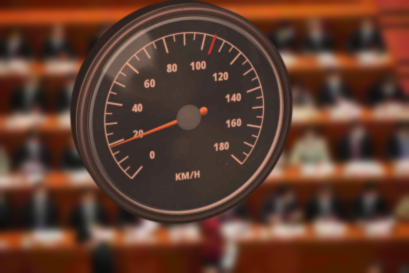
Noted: {"value": 20, "unit": "km/h"}
